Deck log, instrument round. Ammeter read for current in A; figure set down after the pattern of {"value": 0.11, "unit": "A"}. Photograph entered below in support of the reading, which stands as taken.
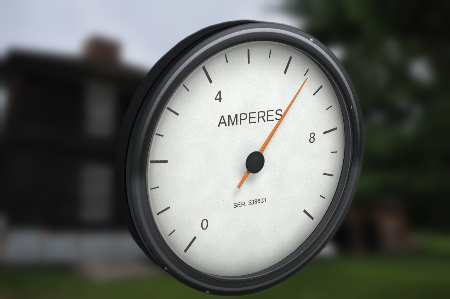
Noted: {"value": 6.5, "unit": "A"}
